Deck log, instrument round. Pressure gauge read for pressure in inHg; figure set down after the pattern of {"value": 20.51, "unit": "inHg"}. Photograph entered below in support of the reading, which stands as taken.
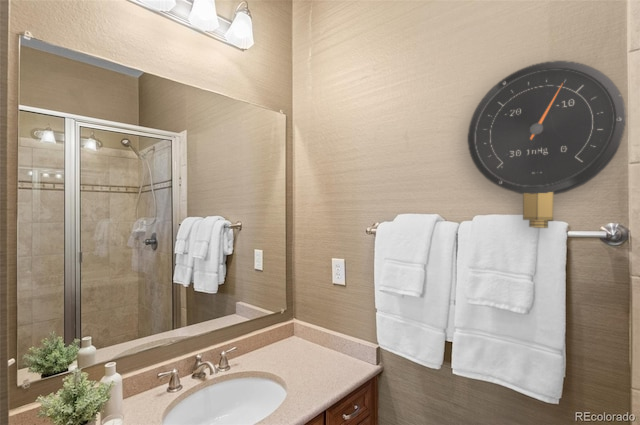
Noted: {"value": -12, "unit": "inHg"}
